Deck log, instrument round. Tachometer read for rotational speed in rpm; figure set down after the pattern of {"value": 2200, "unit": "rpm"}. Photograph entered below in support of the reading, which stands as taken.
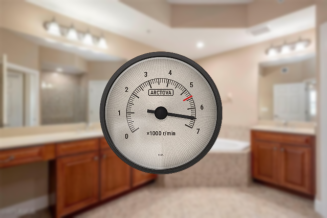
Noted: {"value": 6500, "unit": "rpm"}
